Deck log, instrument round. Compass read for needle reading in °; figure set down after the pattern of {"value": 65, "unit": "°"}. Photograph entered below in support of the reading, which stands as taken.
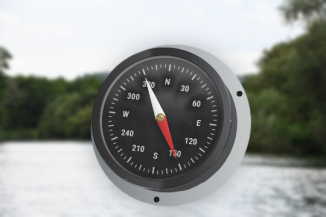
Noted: {"value": 150, "unit": "°"}
